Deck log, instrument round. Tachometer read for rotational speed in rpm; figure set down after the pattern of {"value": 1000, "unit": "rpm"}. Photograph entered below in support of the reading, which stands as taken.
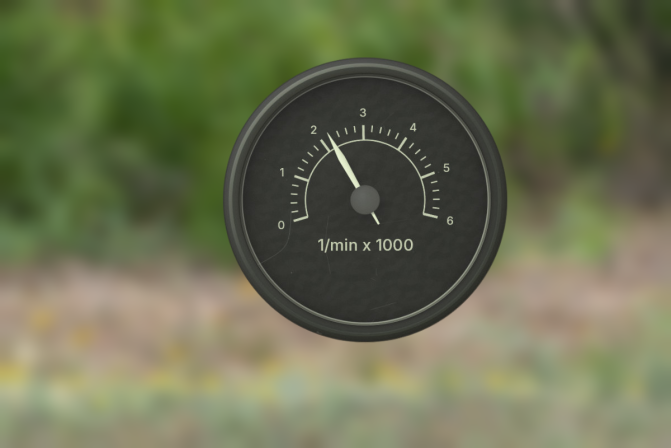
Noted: {"value": 2200, "unit": "rpm"}
